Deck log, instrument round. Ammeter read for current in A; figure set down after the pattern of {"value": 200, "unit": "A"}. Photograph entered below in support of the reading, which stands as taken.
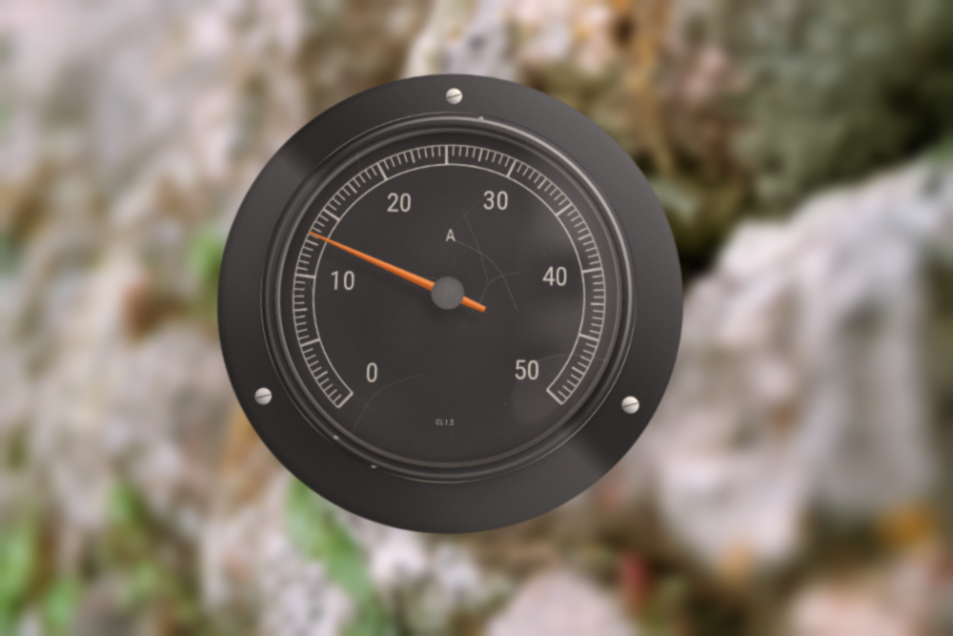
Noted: {"value": 13, "unit": "A"}
